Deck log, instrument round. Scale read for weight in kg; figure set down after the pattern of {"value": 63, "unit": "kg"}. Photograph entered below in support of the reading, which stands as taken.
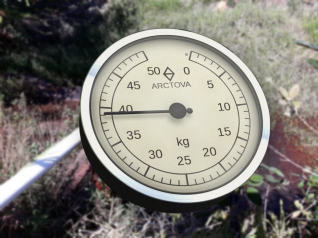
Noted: {"value": 39, "unit": "kg"}
